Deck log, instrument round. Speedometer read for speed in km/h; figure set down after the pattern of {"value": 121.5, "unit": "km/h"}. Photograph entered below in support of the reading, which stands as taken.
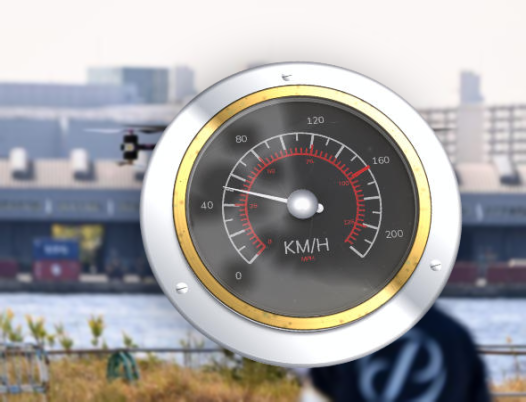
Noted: {"value": 50, "unit": "km/h"}
